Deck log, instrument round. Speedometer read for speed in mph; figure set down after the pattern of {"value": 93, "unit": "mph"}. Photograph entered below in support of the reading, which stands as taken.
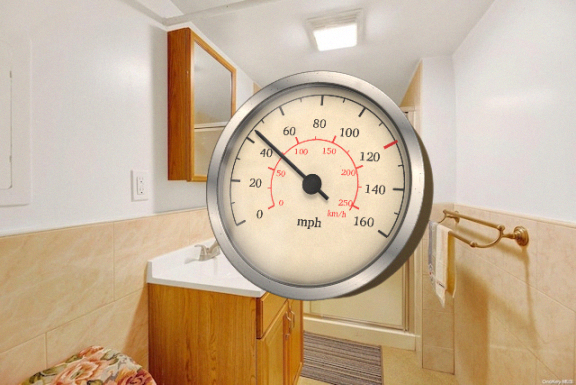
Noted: {"value": 45, "unit": "mph"}
